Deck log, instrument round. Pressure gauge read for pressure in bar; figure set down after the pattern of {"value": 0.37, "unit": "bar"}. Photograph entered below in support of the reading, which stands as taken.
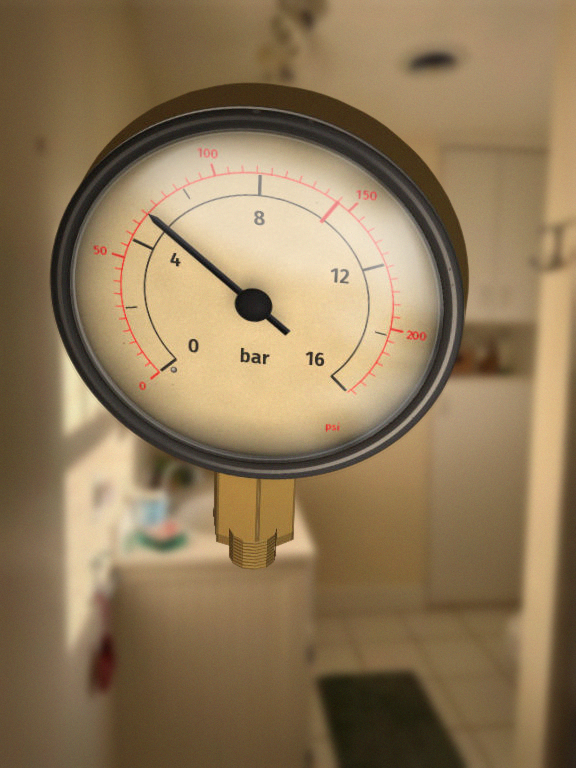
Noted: {"value": 5, "unit": "bar"}
